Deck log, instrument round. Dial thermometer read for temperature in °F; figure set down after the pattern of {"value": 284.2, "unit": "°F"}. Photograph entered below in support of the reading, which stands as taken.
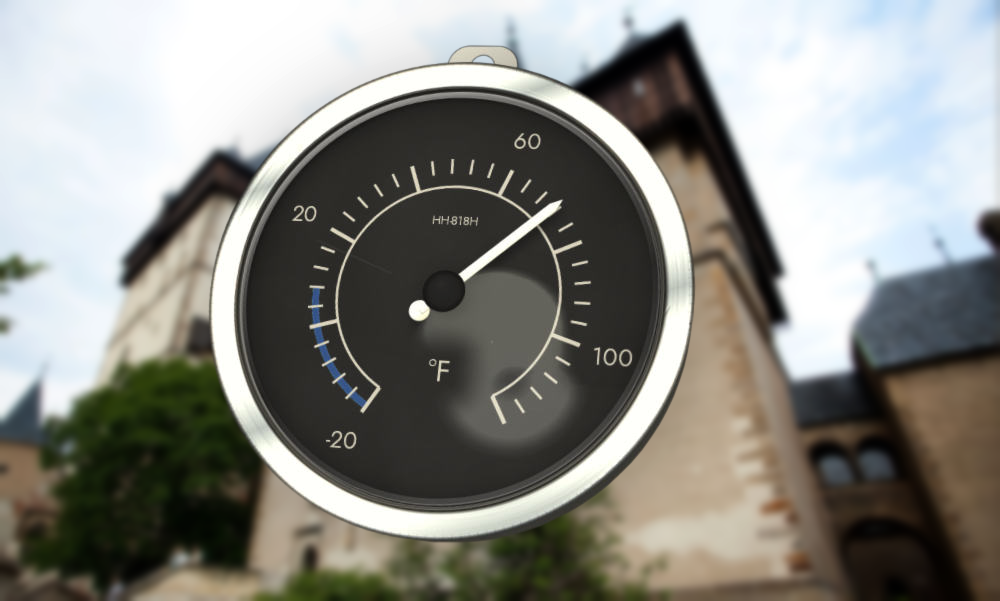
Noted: {"value": 72, "unit": "°F"}
